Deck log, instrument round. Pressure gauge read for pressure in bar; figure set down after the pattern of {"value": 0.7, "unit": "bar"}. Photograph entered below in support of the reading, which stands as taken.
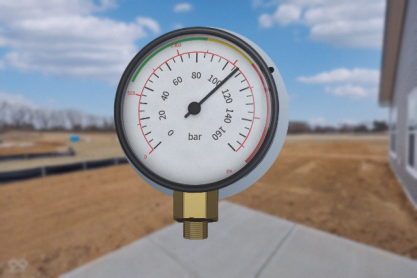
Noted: {"value": 107.5, "unit": "bar"}
